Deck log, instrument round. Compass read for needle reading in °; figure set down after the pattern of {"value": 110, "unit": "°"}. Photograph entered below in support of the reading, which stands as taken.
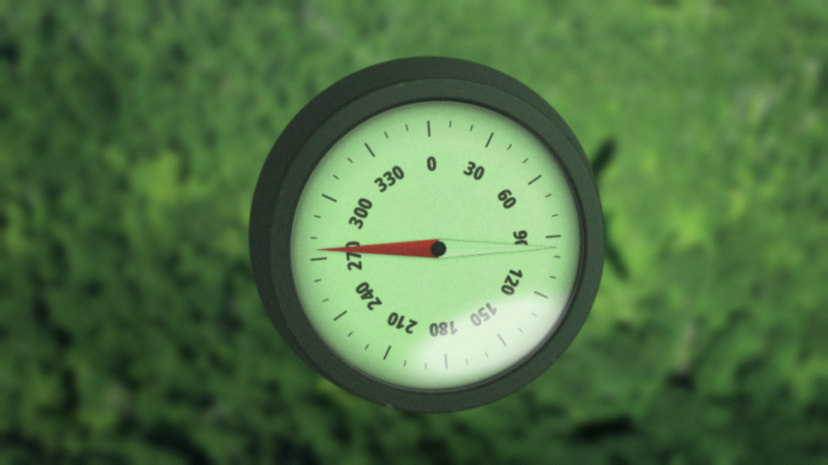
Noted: {"value": 275, "unit": "°"}
